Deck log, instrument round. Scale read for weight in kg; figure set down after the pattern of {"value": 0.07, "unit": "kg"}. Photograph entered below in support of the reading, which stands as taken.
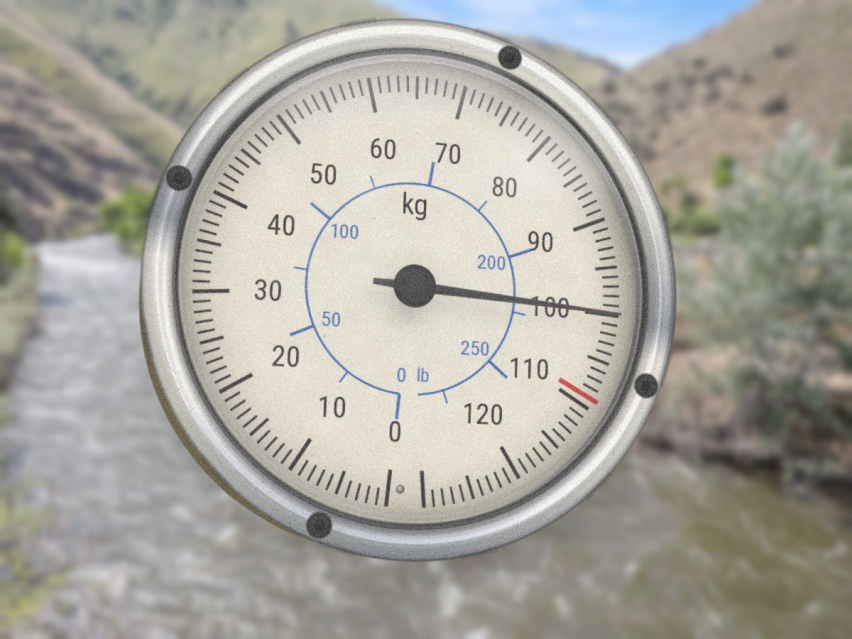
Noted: {"value": 100, "unit": "kg"}
